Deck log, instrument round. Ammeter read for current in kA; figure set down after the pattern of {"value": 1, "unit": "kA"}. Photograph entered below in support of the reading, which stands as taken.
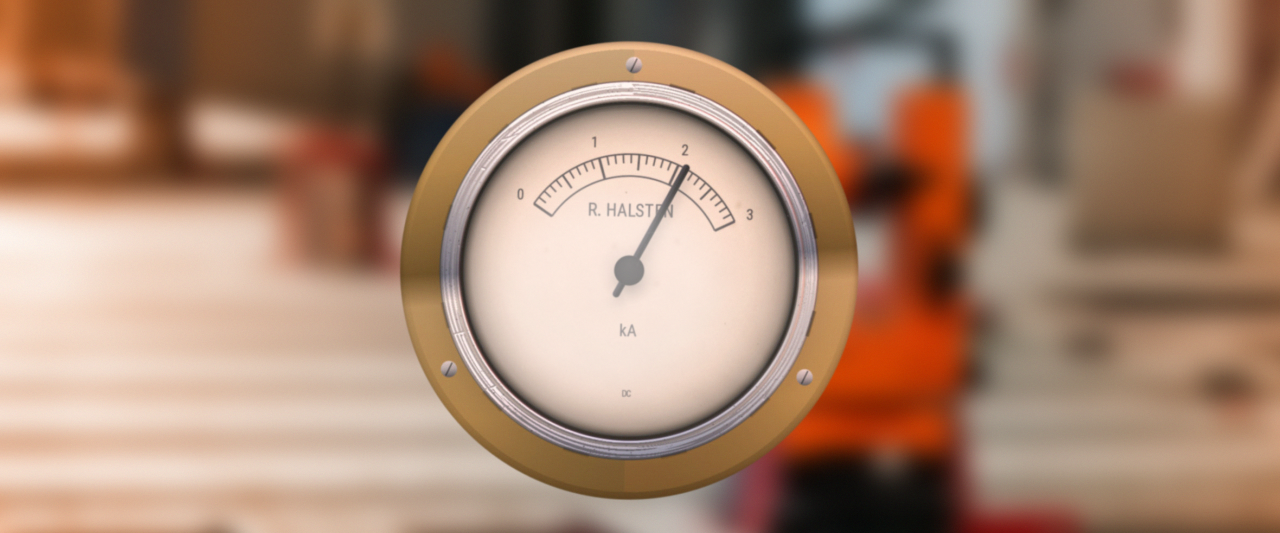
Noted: {"value": 2.1, "unit": "kA"}
